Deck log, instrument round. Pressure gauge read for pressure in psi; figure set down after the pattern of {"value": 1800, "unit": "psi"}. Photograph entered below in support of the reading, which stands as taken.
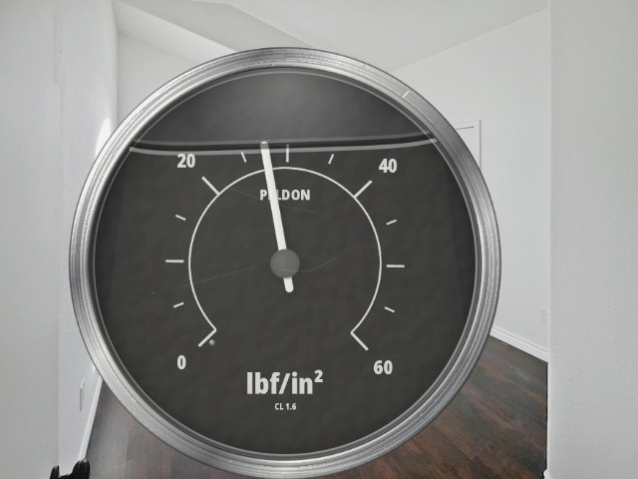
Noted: {"value": 27.5, "unit": "psi"}
